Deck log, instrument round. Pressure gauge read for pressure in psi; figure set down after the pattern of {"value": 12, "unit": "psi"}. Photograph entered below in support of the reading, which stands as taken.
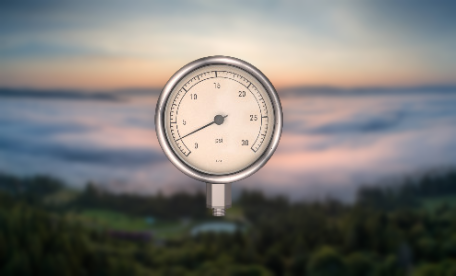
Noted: {"value": 2.5, "unit": "psi"}
